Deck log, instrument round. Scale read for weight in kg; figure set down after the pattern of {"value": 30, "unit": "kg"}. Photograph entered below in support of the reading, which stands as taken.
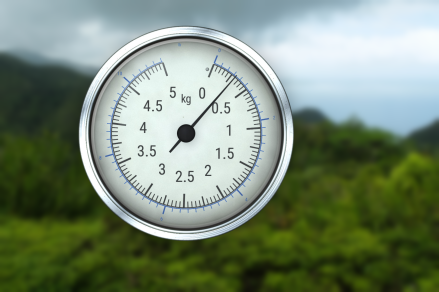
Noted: {"value": 0.3, "unit": "kg"}
